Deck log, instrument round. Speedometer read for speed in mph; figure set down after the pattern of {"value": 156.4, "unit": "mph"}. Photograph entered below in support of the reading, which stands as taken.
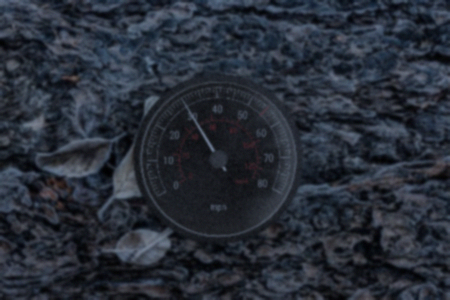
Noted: {"value": 30, "unit": "mph"}
